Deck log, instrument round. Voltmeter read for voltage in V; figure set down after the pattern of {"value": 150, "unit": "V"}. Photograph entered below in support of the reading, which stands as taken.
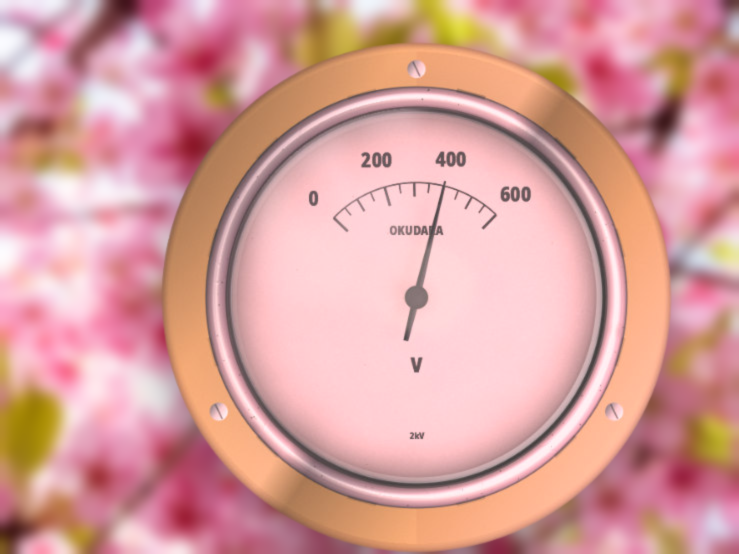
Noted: {"value": 400, "unit": "V"}
